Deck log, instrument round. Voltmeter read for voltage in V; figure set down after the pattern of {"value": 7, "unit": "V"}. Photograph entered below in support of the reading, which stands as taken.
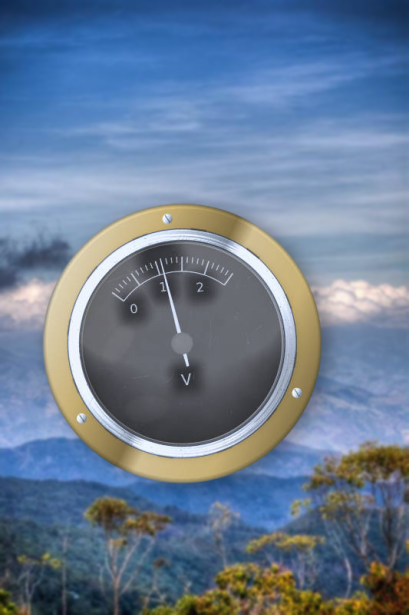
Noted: {"value": 1.1, "unit": "V"}
